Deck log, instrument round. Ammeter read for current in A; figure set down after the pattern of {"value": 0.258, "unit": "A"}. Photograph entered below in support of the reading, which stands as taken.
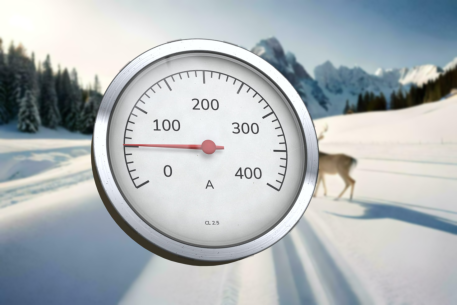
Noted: {"value": 50, "unit": "A"}
